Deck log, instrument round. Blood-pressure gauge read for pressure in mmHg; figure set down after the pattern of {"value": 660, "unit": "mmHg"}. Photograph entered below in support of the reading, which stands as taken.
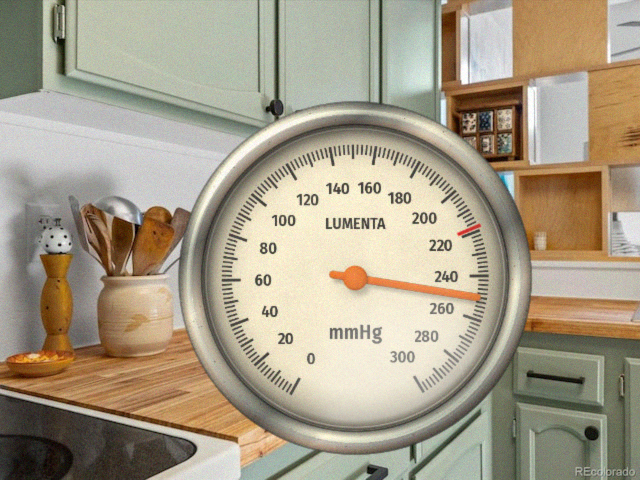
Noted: {"value": 250, "unit": "mmHg"}
